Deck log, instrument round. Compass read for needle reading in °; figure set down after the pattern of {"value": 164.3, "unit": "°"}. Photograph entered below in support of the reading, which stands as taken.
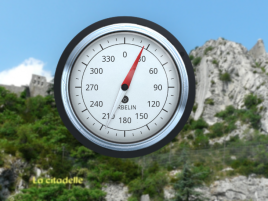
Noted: {"value": 25, "unit": "°"}
